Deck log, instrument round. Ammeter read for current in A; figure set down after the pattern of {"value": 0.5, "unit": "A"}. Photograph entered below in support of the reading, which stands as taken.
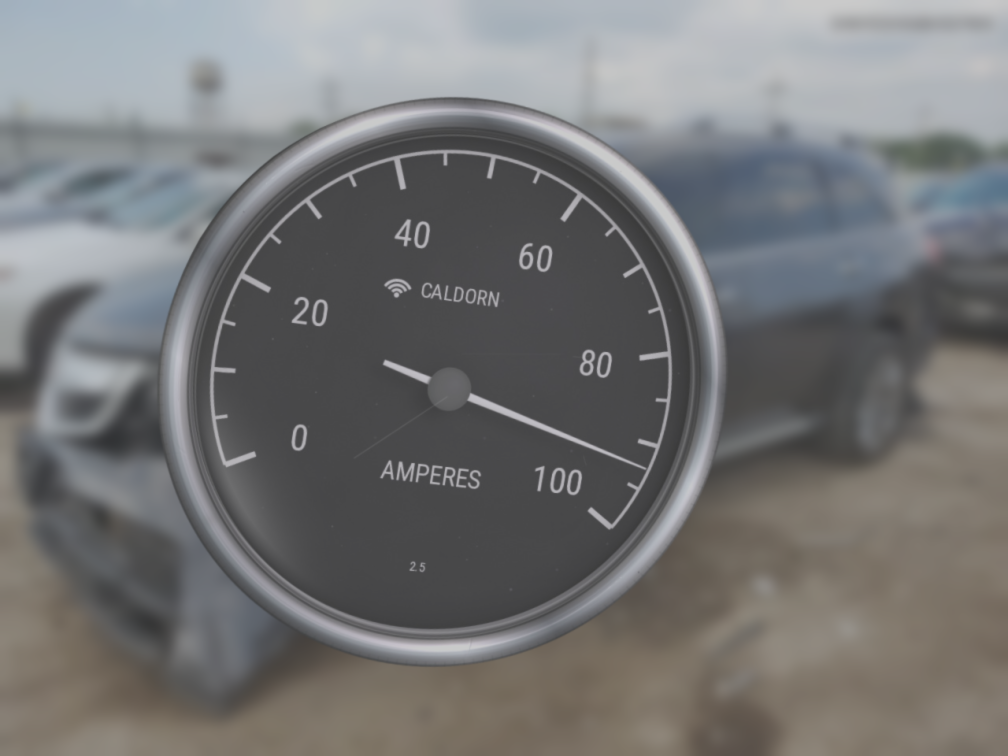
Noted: {"value": 92.5, "unit": "A"}
